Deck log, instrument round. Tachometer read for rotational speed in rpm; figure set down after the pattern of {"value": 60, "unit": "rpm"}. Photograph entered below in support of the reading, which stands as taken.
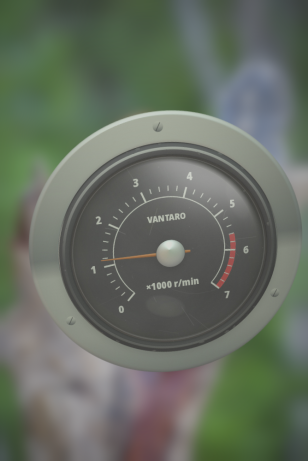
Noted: {"value": 1200, "unit": "rpm"}
